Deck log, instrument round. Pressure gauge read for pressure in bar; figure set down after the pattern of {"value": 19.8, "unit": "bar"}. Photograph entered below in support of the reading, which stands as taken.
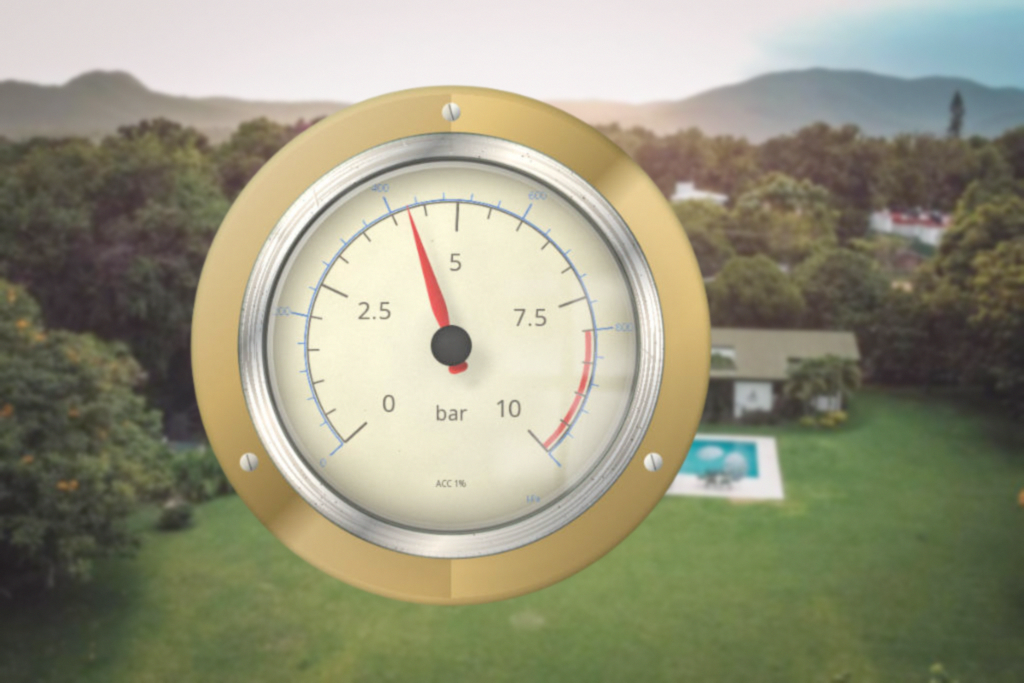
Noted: {"value": 4.25, "unit": "bar"}
